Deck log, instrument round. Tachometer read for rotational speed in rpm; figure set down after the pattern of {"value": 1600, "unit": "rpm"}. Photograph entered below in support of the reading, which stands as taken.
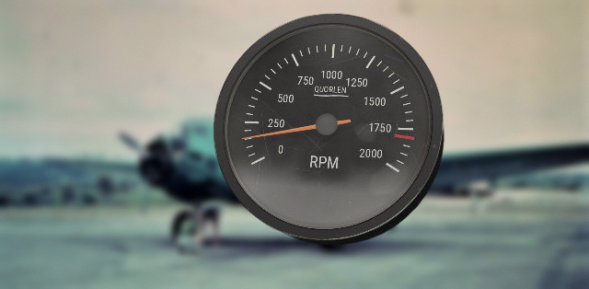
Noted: {"value": 150, "unit": "rpm"}
